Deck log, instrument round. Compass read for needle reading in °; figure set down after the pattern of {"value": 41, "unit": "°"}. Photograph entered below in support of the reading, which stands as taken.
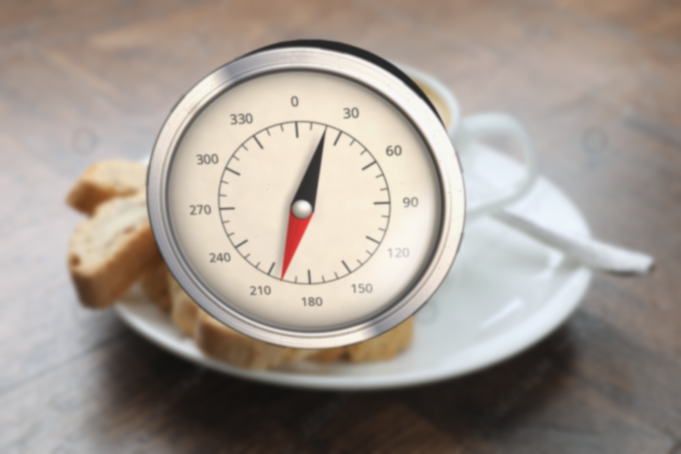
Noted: {"value": 200, "unit": "°"}
